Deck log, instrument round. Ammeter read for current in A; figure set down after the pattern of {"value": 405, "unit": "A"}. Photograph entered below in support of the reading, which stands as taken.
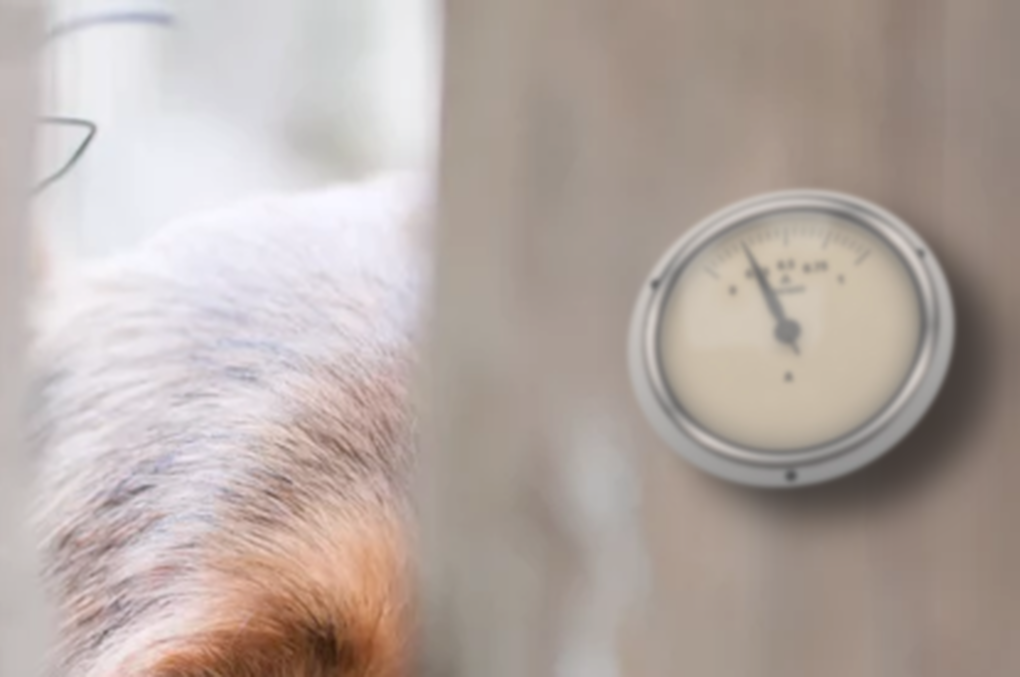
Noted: {"value": 0.25, "unit": "A"}
